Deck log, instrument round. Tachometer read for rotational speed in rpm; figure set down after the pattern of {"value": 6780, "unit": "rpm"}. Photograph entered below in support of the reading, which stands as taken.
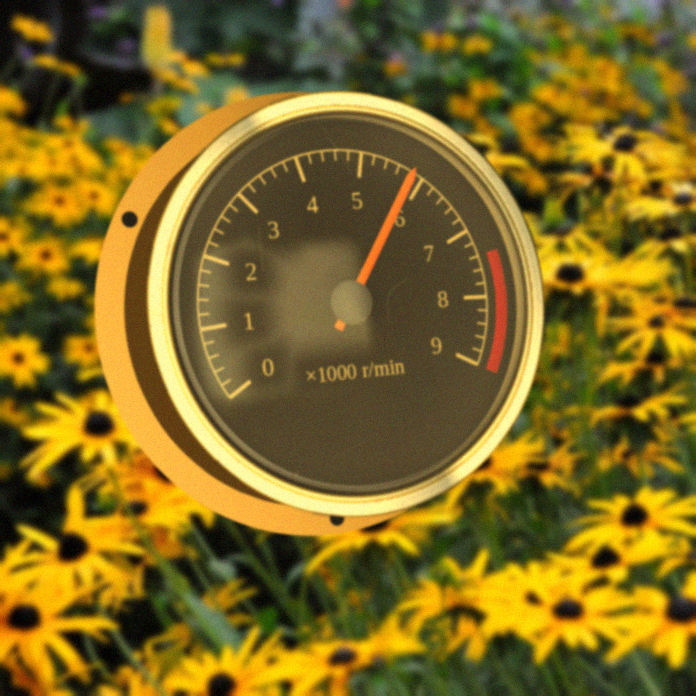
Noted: {"value": 5800, "unit": "rpm"}
